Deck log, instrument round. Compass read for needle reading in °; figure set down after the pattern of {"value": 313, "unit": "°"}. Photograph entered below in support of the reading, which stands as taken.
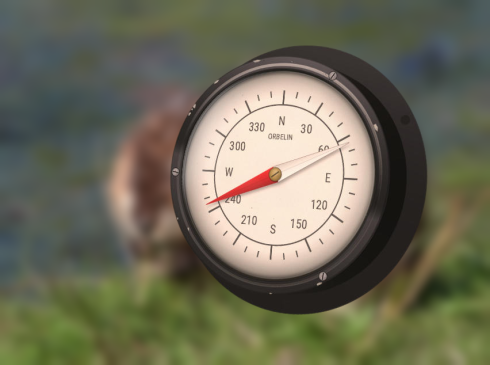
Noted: {"value": 245, "unit": "°"}
